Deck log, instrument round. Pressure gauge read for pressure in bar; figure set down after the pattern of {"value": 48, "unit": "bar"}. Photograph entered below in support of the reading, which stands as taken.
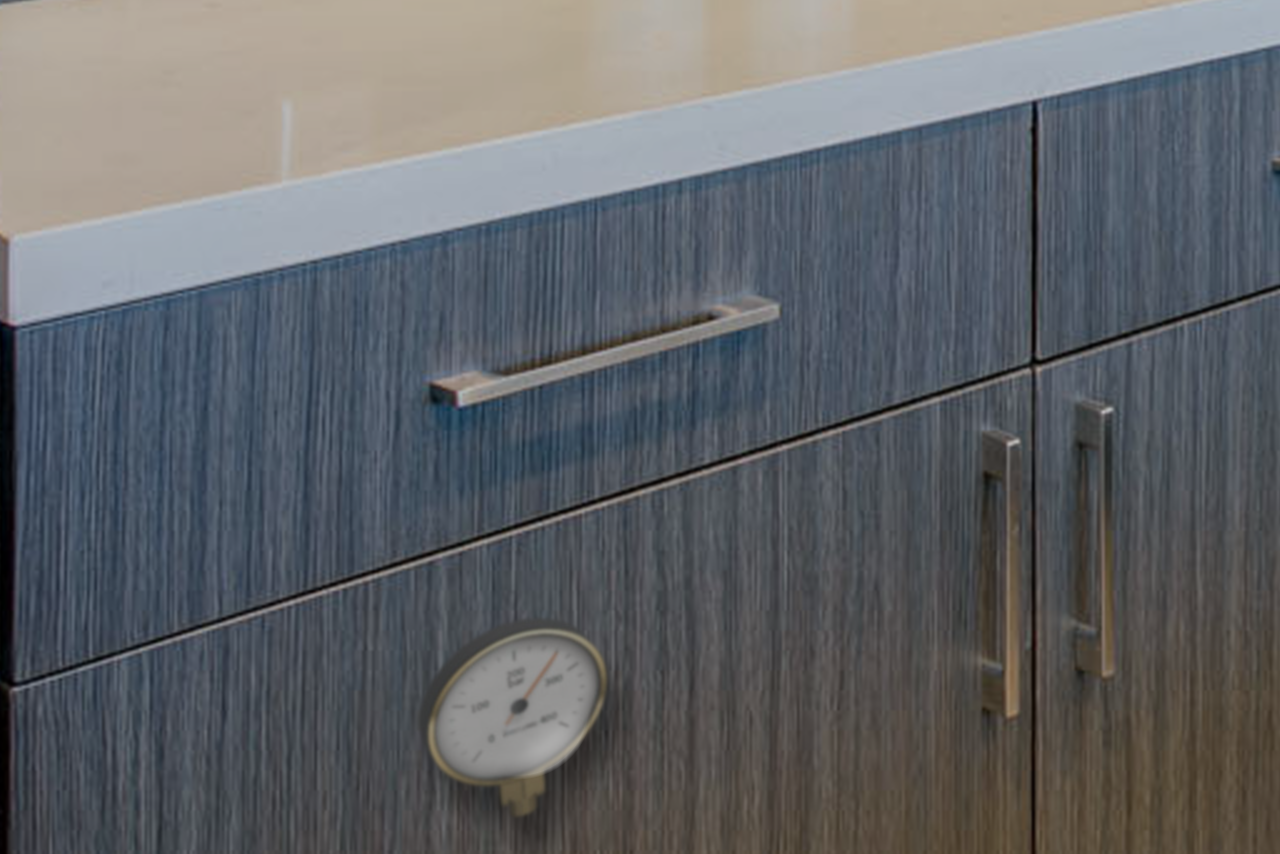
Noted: {"value": 260, "unit": "bar"}
